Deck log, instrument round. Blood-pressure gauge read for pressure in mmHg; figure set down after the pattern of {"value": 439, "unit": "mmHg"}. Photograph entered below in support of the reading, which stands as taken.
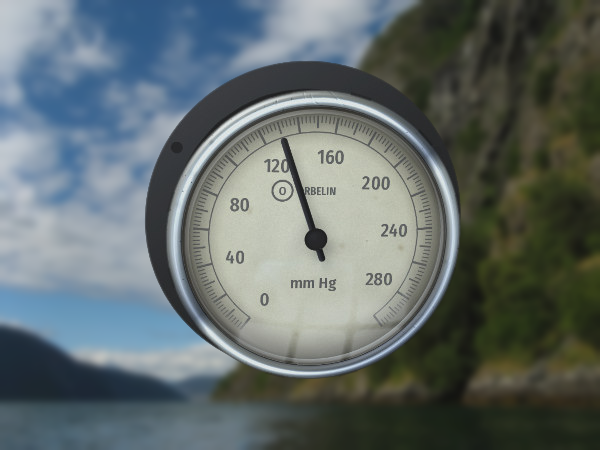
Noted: {"value": 130, "unit": "mmHg"}
